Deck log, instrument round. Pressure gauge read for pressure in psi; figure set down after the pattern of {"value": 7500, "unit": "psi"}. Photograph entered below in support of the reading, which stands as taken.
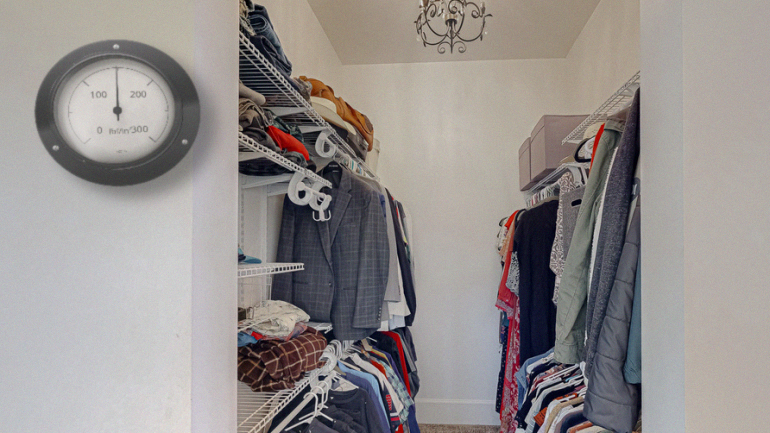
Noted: {"value": 150, "unit": "psi"}
